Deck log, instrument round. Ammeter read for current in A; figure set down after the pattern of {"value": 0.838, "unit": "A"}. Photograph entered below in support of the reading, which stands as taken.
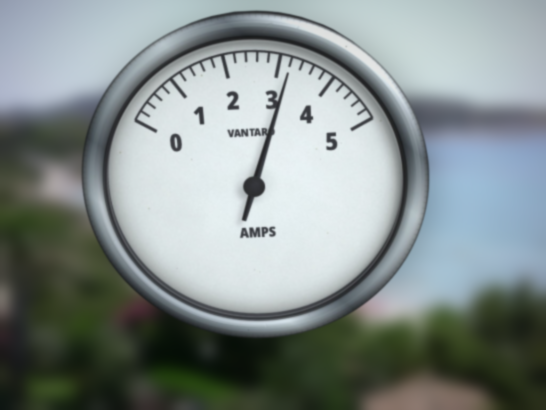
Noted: {"value": 3.2, "unit": "A"}
